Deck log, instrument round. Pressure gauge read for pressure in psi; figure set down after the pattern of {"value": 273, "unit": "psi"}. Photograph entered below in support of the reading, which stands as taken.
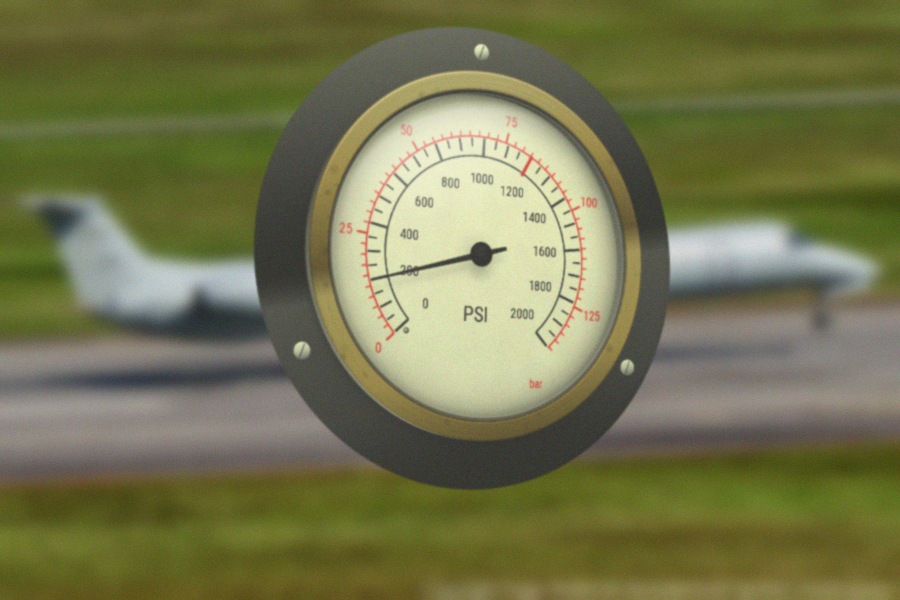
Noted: {"value": 200, "unit": "psi"}
